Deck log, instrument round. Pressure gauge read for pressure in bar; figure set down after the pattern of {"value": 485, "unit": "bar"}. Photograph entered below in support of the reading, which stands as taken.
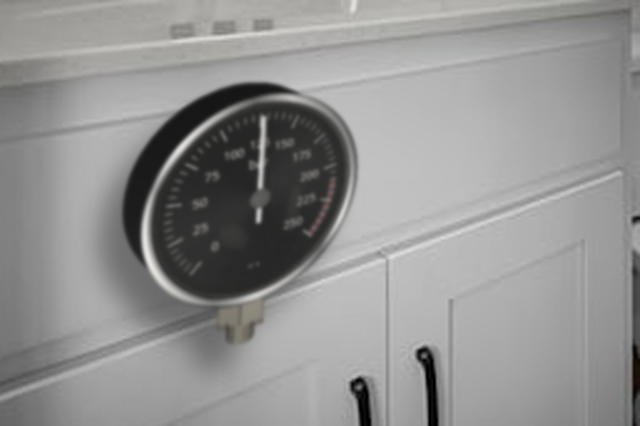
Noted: {"value": 125, "unit": "bar"}
